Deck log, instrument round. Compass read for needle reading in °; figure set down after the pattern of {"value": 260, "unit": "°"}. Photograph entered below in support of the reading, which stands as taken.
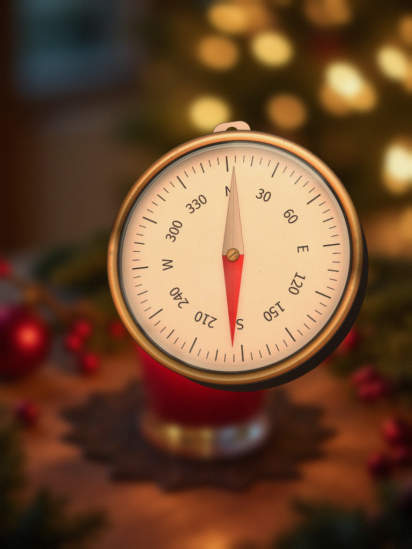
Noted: {"value": 185, "unit": "°"}
